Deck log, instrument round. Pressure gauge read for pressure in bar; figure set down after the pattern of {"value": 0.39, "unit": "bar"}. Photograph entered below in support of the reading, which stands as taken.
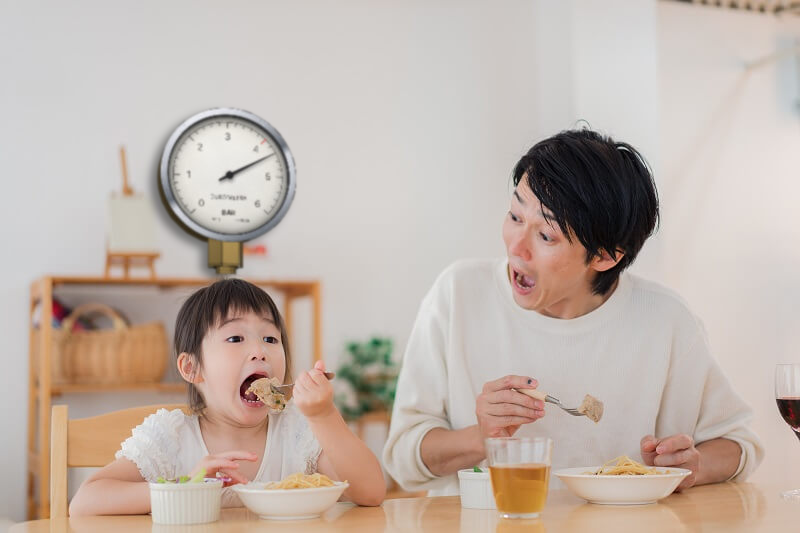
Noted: {"value": 4.4, "unit": "bar"}
